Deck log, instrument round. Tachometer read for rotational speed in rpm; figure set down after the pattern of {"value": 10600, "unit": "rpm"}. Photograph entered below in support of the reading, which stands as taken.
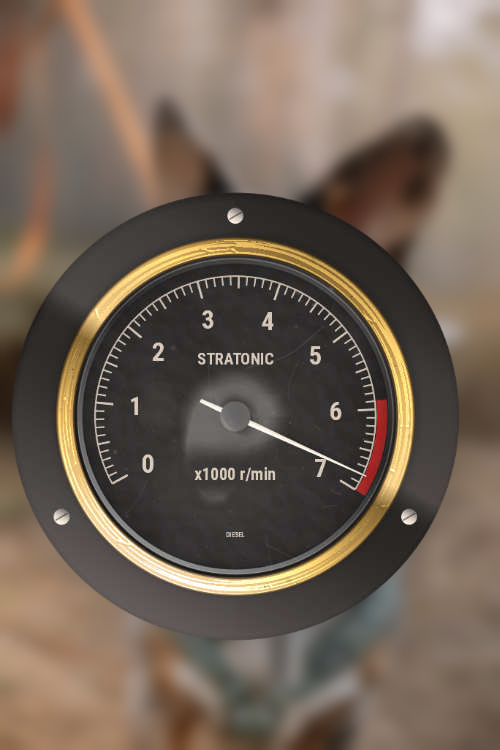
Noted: {"value": 6800, "unit": "rpm"}
